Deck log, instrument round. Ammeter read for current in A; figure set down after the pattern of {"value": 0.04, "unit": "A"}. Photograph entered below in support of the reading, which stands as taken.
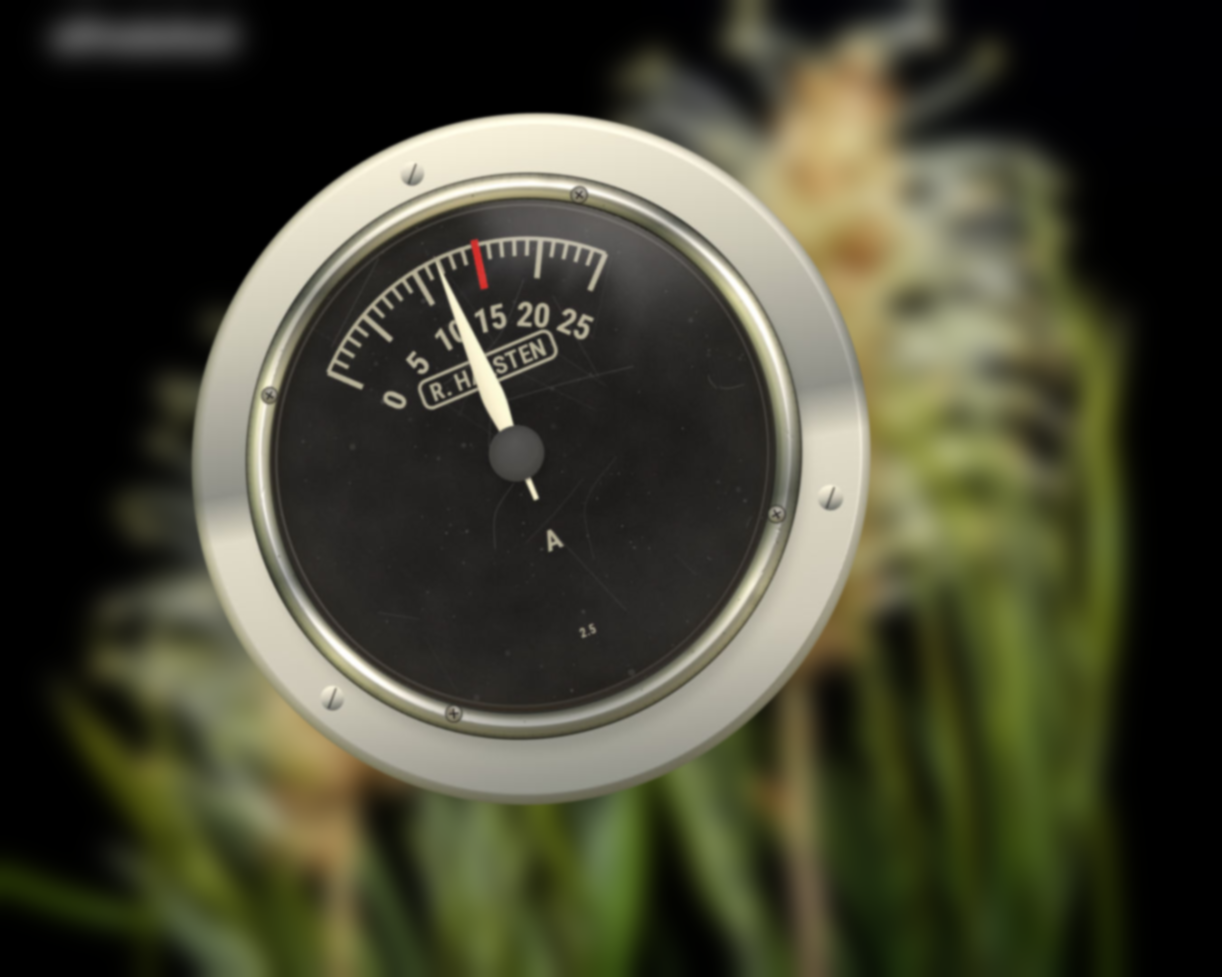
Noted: {"value": 12, "unit": "A"}
